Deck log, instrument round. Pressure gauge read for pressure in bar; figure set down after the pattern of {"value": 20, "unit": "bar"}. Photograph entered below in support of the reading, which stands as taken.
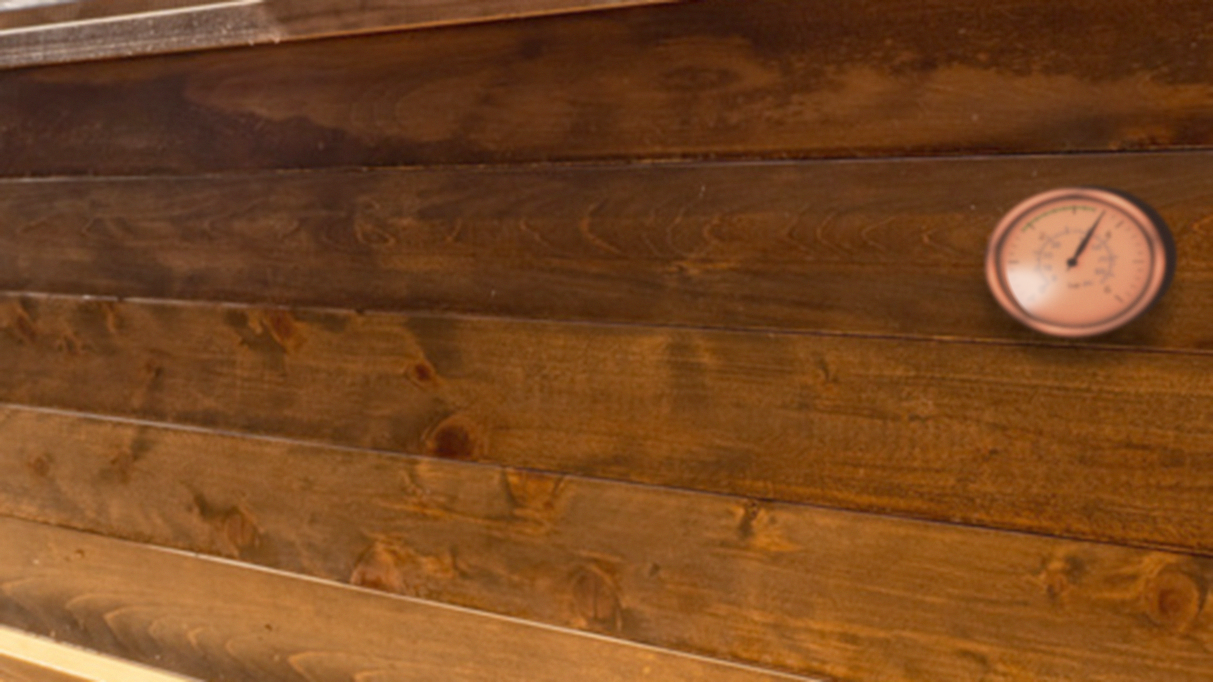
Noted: {"value": 3.6, "unit": "bar"}
